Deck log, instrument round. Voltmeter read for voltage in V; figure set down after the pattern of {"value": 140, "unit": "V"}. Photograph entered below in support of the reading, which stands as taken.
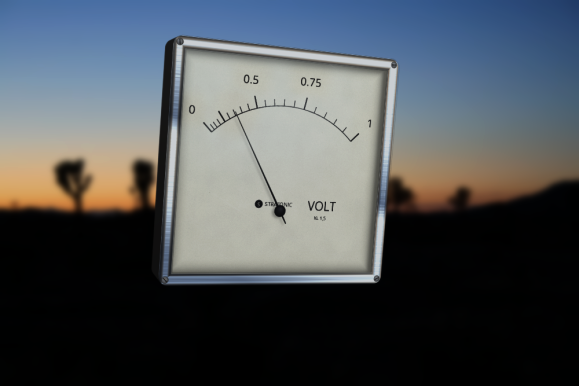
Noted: {"value": 0.35, "unit": "V"}
